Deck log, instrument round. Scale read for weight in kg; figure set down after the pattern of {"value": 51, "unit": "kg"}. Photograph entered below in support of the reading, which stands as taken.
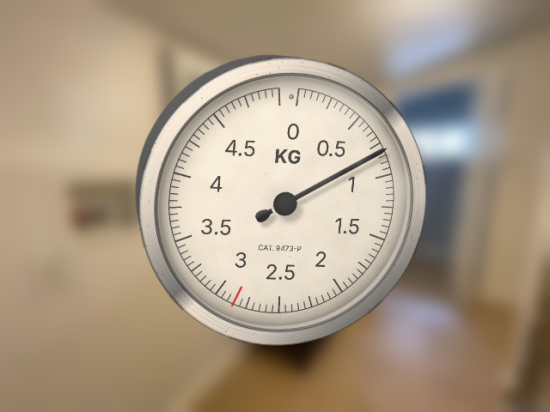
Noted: {"value": 0.8, "unit": "kg"}
